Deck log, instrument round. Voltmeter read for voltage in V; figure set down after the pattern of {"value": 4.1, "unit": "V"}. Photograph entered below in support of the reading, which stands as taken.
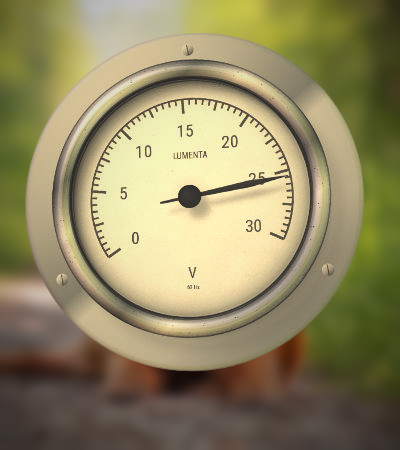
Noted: {"value": 25.5, "unit": "V"}
